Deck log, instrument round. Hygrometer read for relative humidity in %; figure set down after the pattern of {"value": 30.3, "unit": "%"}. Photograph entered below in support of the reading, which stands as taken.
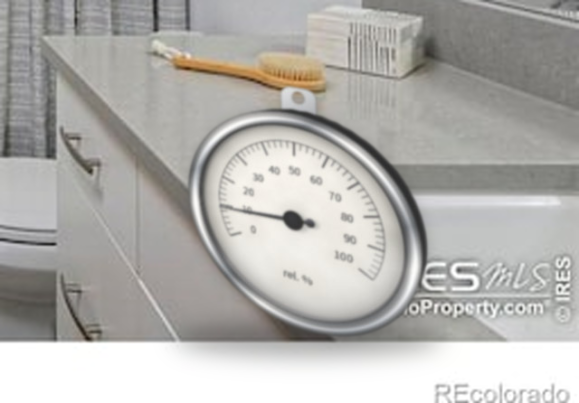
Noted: {"value": 10, "unit": "%"}
